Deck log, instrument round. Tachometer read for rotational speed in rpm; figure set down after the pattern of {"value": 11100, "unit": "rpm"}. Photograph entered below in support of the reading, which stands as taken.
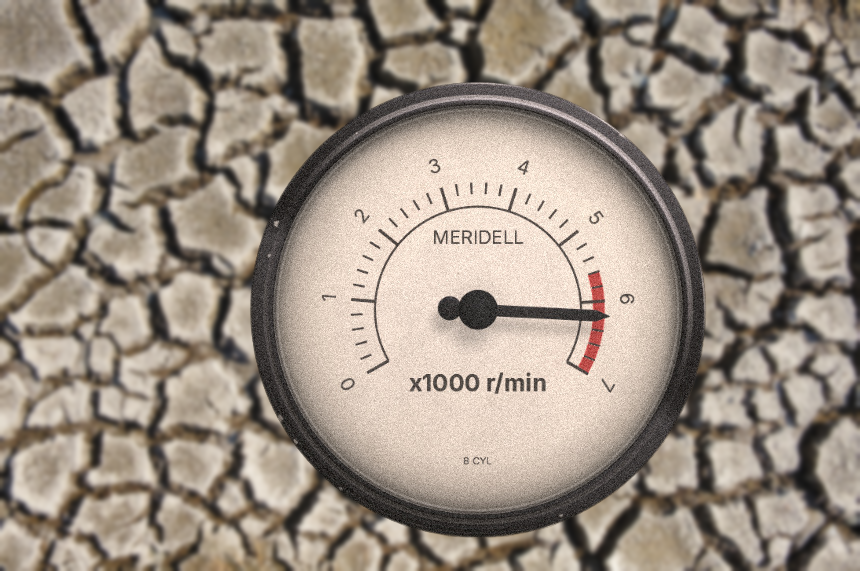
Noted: {"value": 6200, "unit": "rpm"}
